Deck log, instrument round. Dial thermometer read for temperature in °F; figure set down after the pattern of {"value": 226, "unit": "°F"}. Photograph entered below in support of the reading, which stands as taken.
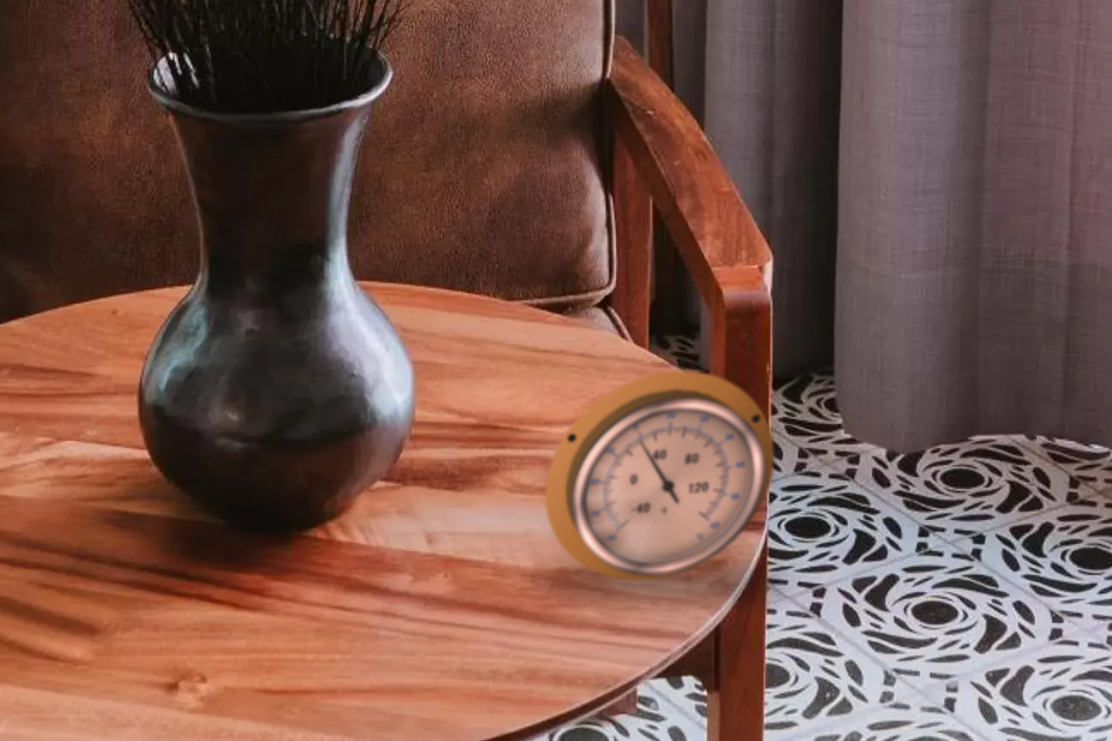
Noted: {"value": 30, "unit": "°F"}
